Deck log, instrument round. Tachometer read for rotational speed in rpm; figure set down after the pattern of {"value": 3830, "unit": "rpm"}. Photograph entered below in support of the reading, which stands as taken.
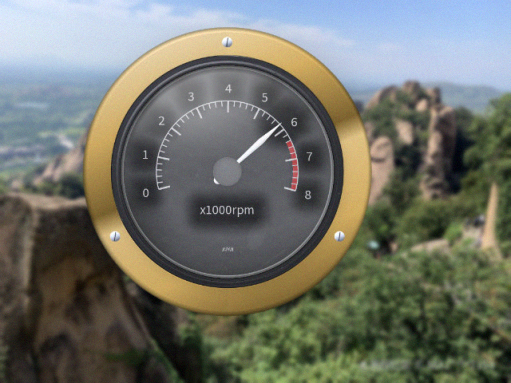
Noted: {"value": 5800, "unit": "rpm"}
